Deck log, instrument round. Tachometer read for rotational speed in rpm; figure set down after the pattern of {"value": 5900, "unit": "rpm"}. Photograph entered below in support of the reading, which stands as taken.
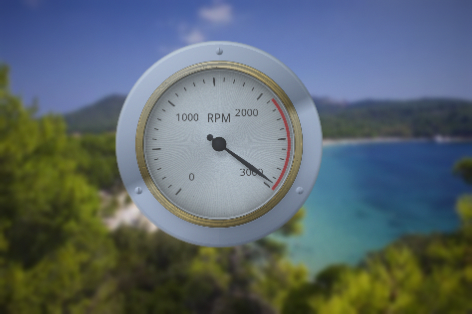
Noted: {"value": 2950, "unit": "rpm"}
